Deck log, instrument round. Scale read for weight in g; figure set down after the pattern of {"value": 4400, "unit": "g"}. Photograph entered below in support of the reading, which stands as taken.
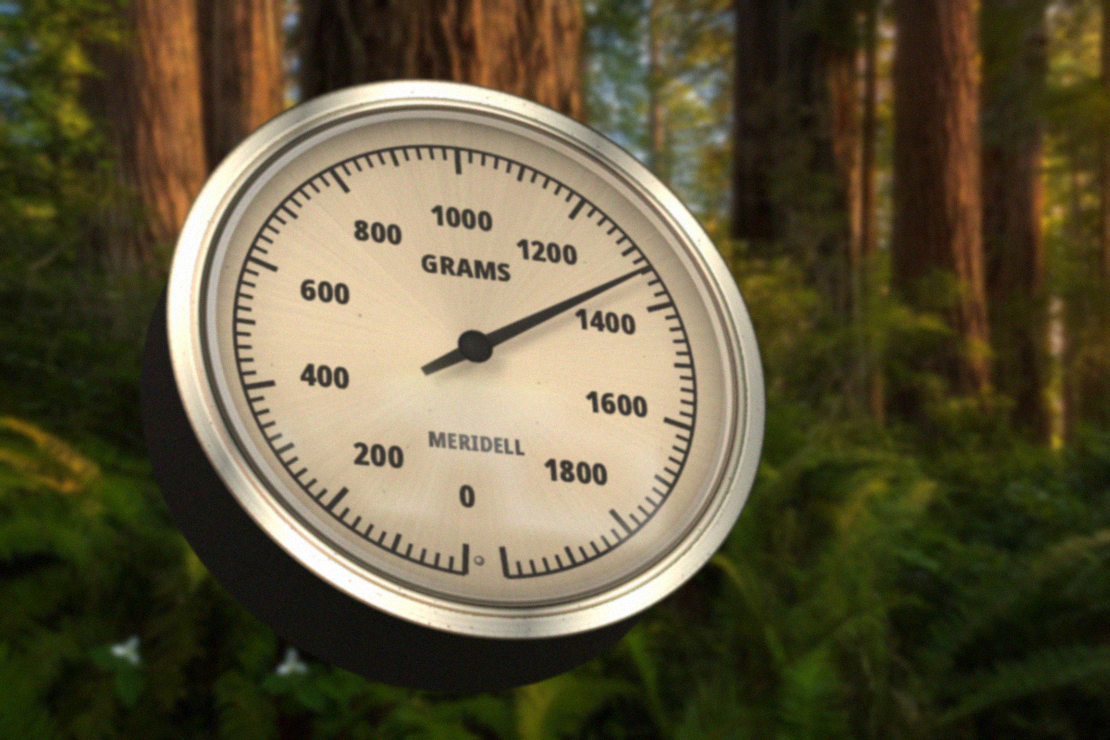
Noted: {"value": 1340, "unit": "g"}
